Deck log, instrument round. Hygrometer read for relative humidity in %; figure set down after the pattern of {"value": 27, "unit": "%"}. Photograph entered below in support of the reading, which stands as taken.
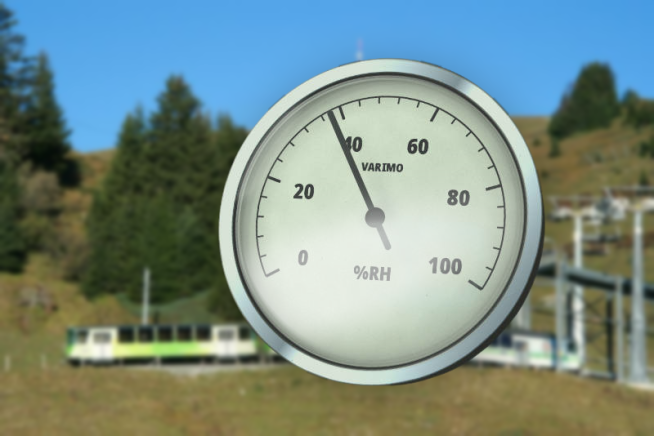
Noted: {"value": 38, "unit": "%"}
